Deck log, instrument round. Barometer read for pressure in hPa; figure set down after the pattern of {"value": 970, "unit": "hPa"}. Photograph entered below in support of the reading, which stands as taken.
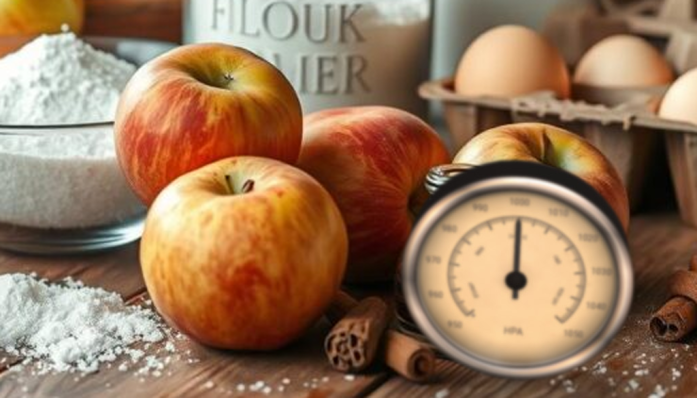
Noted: {"value": 1000, "unit": "hPa"}
